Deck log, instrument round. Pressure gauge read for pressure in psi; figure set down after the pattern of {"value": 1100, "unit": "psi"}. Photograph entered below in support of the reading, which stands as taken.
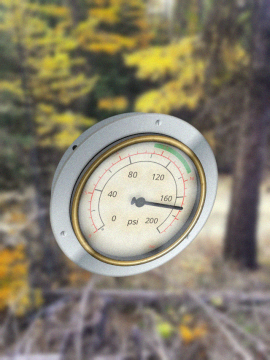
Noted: {"value": 170, "unit": "psi"}
